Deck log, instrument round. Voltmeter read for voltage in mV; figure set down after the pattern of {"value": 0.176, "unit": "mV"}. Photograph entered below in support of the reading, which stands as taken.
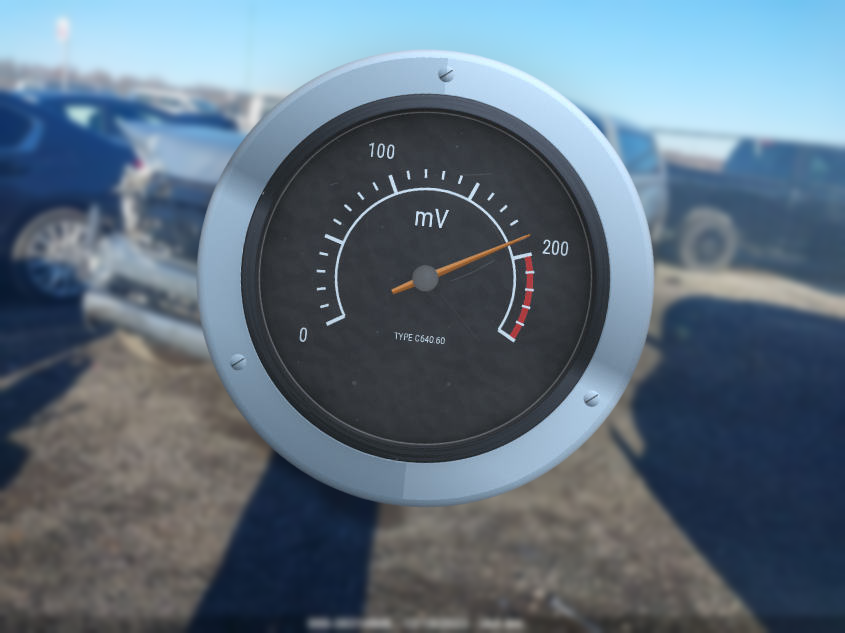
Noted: {"value": 190, "unit": "mV"}
